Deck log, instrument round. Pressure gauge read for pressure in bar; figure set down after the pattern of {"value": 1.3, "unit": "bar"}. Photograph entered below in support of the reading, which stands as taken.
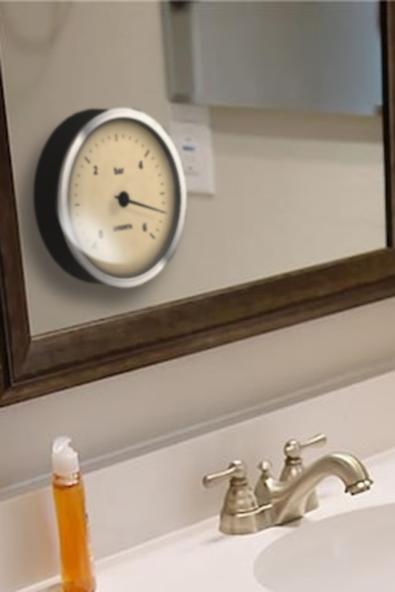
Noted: {"value": 5.4, "unit": "bar"}
